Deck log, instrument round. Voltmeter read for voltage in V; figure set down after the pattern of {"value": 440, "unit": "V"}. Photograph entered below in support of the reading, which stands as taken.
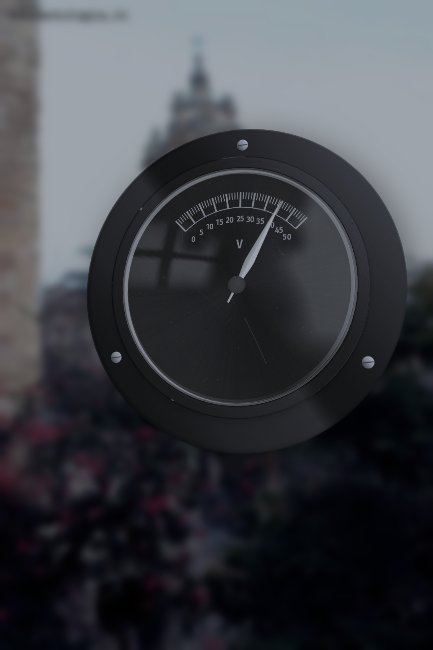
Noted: {"value": 40, "unit": "V"}
